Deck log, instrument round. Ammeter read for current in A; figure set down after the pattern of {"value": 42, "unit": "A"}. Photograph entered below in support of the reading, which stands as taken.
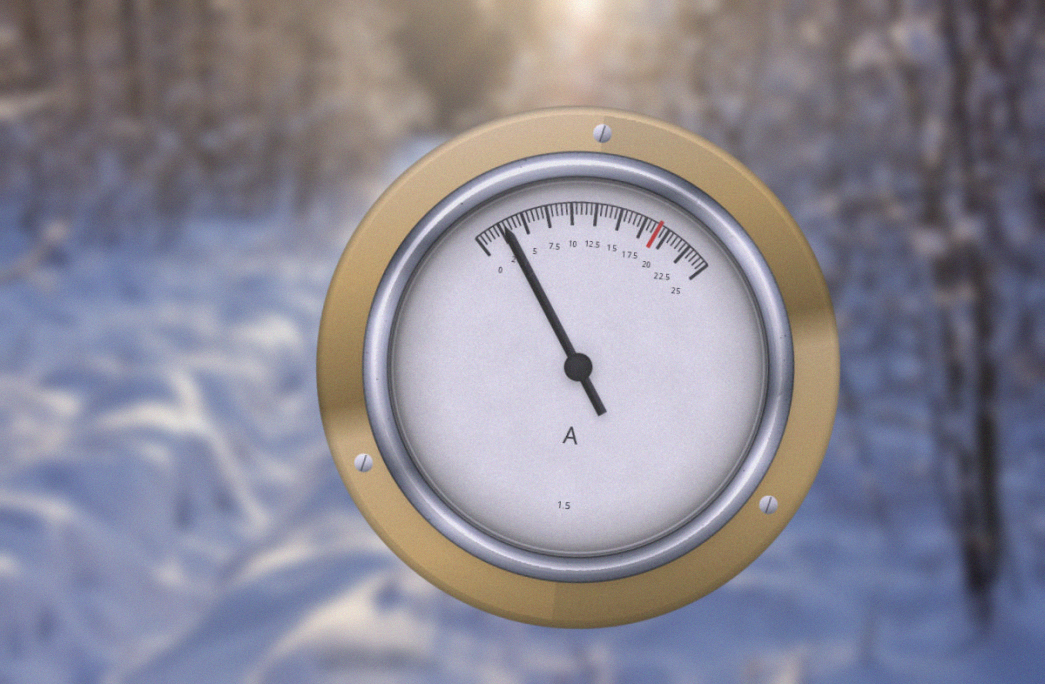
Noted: {"value": 3, "unit": "A"}
